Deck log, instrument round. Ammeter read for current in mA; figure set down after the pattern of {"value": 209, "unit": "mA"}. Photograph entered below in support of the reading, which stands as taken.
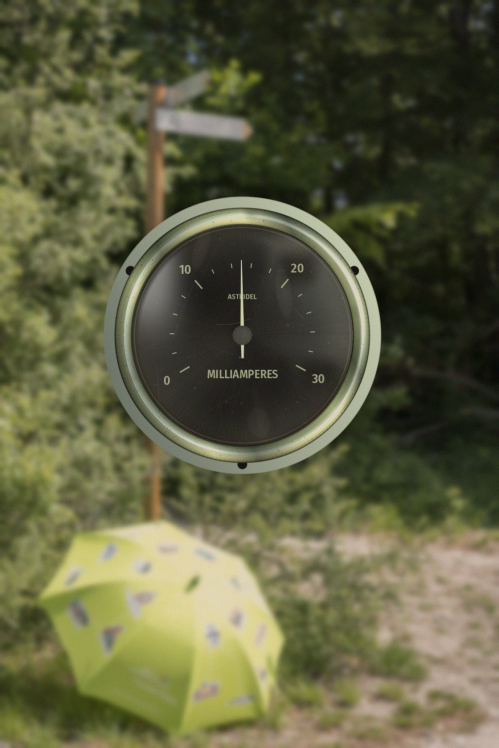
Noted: {"value": 15, "unit": "mA"}
